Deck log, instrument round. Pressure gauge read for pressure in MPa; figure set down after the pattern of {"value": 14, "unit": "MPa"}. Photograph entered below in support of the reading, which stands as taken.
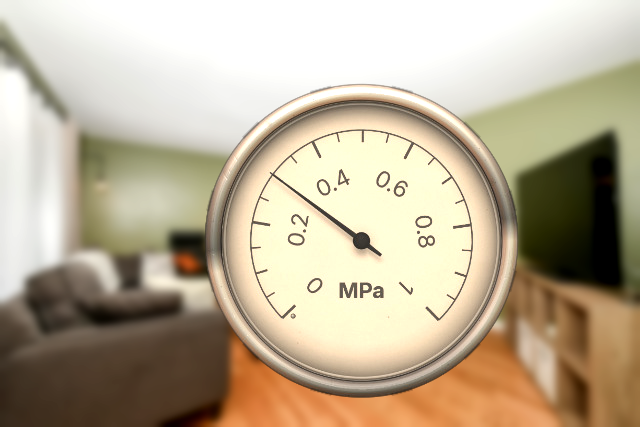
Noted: {"value": 0.3, "unit": "MPa"}
